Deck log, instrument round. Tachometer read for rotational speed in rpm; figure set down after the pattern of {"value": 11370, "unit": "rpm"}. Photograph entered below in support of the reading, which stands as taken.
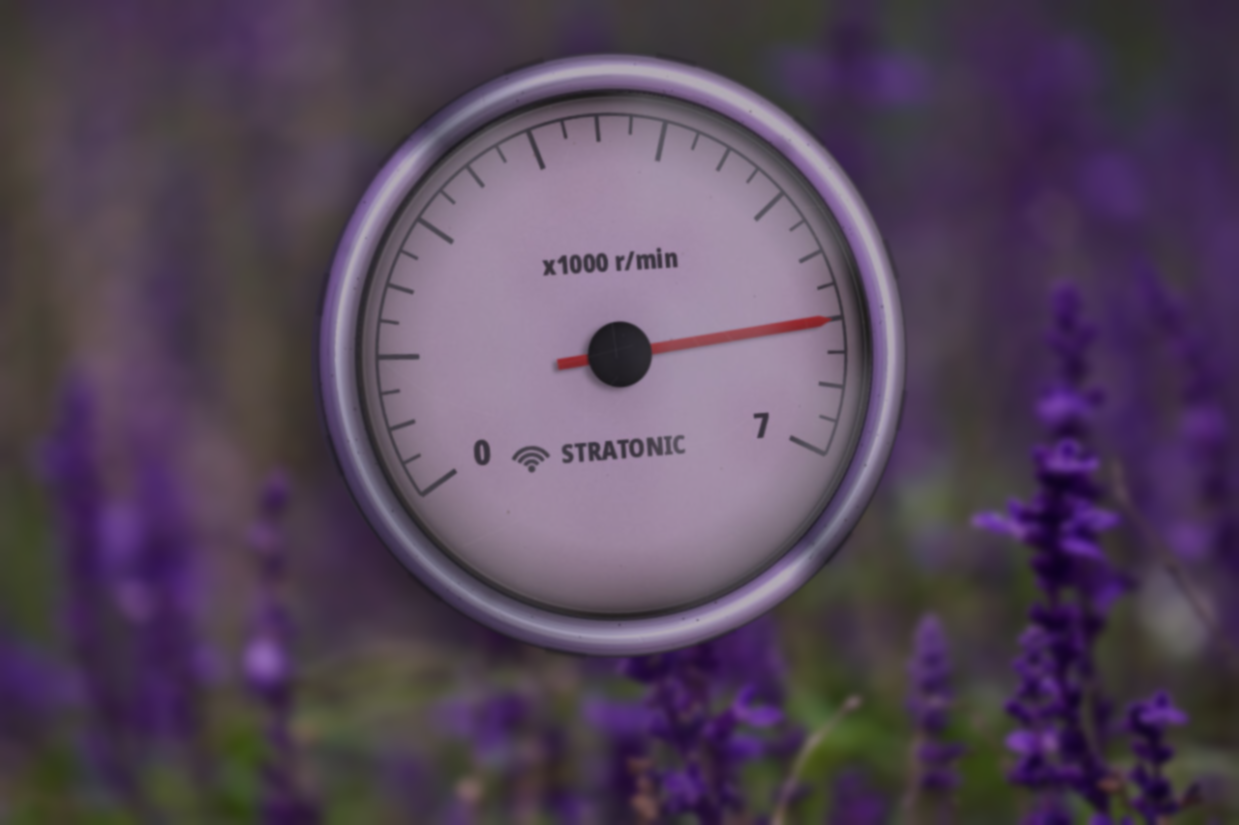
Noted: {"value": 6000, "unit": "rpm"}
